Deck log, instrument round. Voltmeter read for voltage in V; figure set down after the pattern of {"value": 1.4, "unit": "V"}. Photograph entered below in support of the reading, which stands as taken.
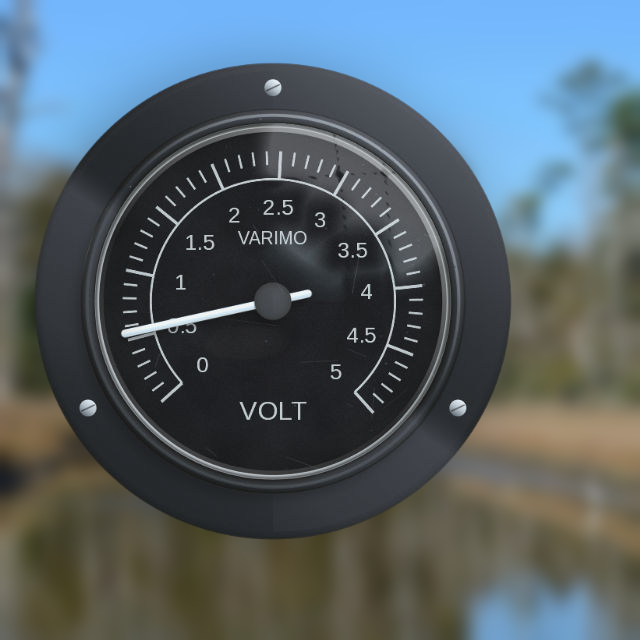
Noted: {"value": 0.55, "unit": "V"}
